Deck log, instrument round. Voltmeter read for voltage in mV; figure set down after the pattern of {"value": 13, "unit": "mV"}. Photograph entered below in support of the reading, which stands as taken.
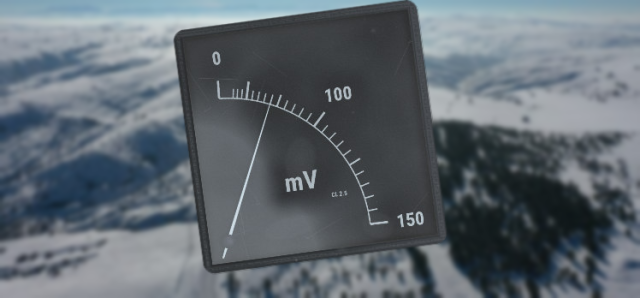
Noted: {"value": 70, "unit": "mV"}
